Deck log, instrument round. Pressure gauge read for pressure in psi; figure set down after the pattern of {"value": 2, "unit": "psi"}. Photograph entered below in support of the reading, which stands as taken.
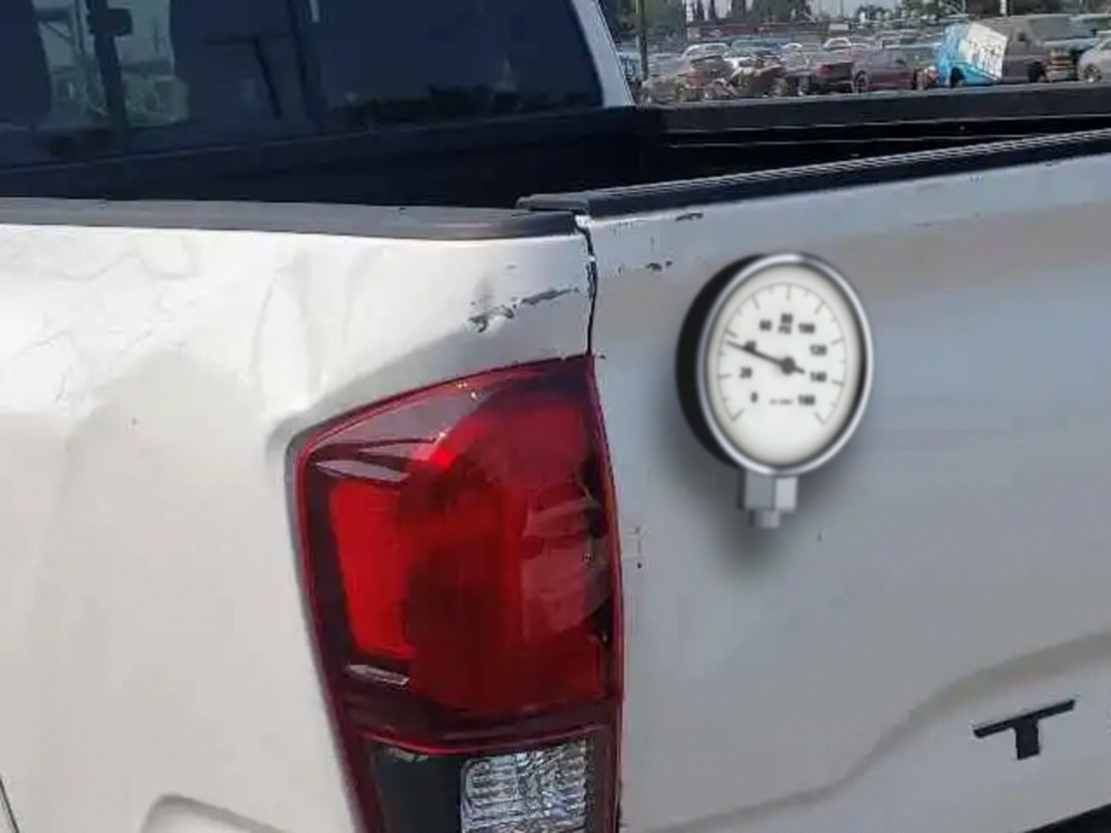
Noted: {"value": 35, "unit": "psi"}
